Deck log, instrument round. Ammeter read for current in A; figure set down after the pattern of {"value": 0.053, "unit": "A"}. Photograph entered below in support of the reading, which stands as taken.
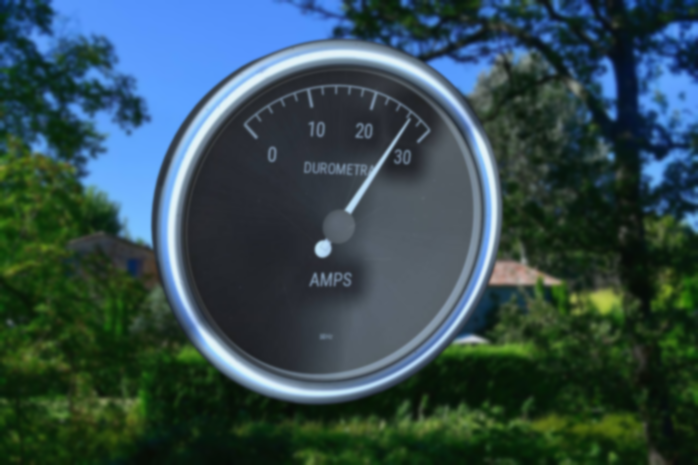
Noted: {"value": 26, "unit": "A"}
